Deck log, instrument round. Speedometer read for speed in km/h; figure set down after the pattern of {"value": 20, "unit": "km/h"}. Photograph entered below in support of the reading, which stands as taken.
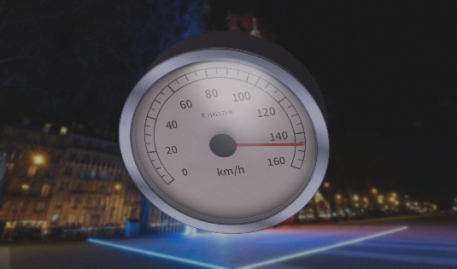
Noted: {"value": 145, "unit": "km/h"}
